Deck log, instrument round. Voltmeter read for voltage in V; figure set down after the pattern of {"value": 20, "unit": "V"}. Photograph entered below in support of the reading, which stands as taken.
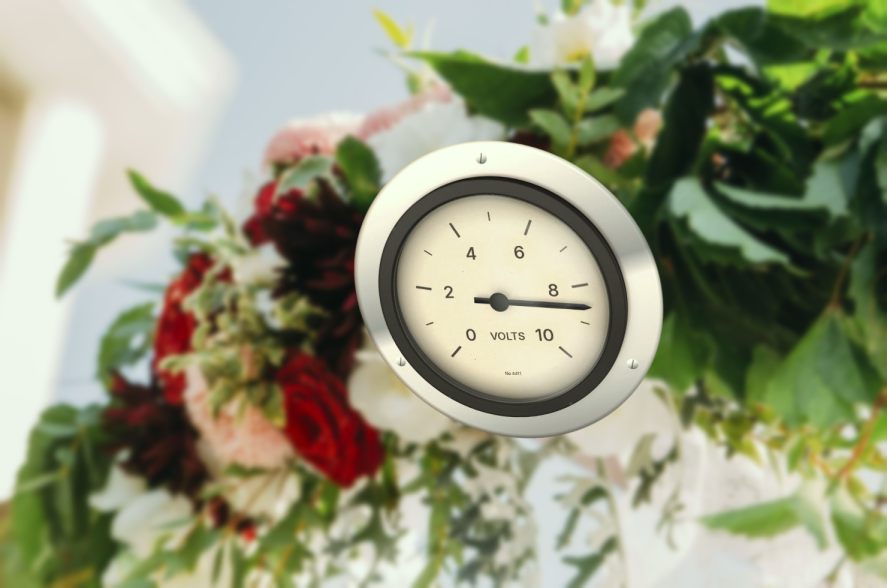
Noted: {"value": 8.5, "unit": "V"}
